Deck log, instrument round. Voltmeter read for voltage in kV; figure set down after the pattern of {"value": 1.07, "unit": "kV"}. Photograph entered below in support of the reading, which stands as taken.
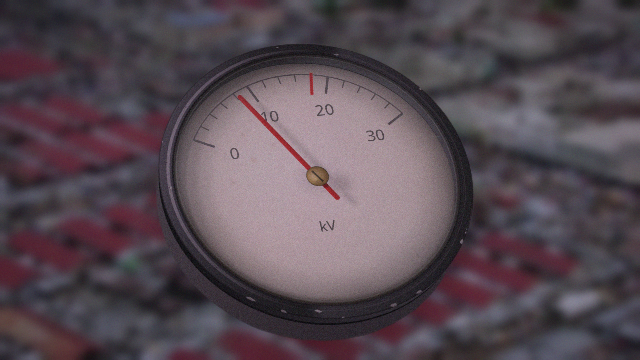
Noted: {"value": 8, "unit": "kV"}
